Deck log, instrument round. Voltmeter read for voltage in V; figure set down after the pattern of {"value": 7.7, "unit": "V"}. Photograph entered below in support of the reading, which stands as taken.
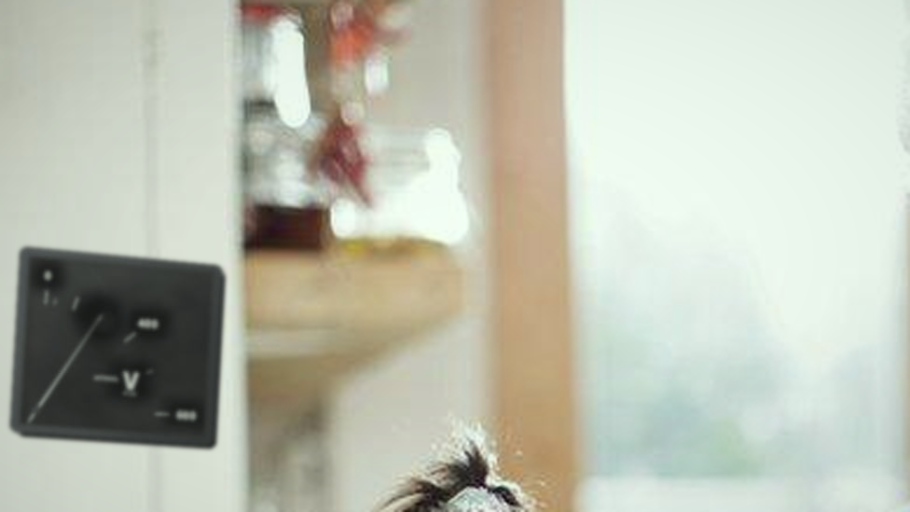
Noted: {"value": 300, "unit": "V"}
